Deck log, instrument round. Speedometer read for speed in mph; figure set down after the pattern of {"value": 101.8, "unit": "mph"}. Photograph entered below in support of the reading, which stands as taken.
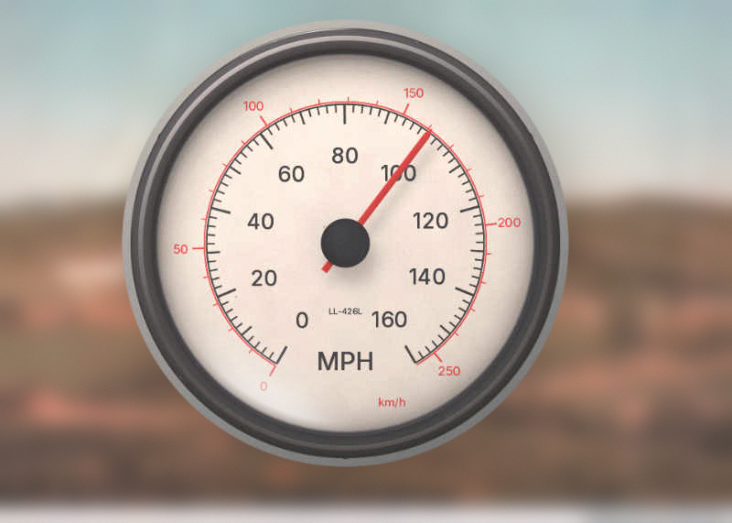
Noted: {"value": 100, "unit": "mph"}
